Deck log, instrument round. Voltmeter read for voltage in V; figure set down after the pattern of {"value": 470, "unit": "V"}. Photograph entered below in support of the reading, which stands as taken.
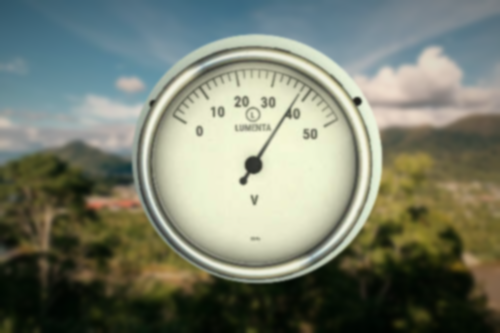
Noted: {"value": 38, "unit": "V"}
